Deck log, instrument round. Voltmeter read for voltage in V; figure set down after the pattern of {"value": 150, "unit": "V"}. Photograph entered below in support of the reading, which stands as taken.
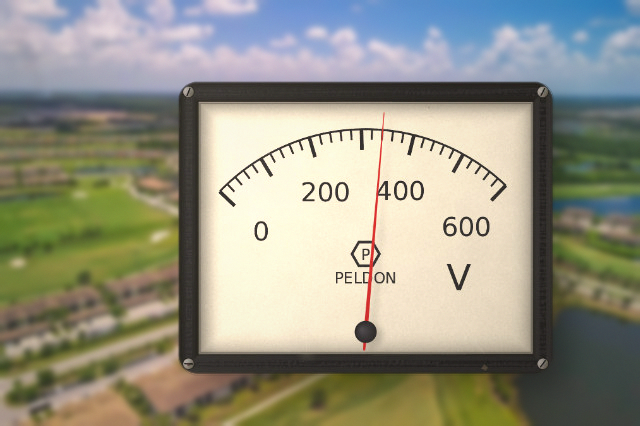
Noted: {"value": 340, "unit": "V"}
